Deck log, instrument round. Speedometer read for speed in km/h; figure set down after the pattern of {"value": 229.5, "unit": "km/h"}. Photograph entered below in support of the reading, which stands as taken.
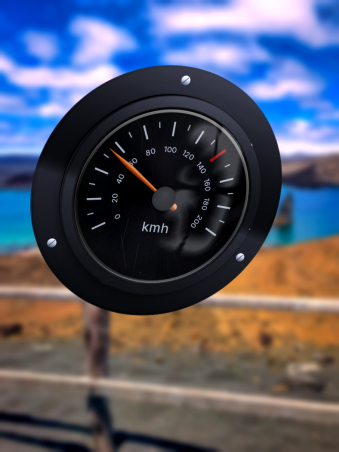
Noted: {"value": 55, "unit": "km/h"}
